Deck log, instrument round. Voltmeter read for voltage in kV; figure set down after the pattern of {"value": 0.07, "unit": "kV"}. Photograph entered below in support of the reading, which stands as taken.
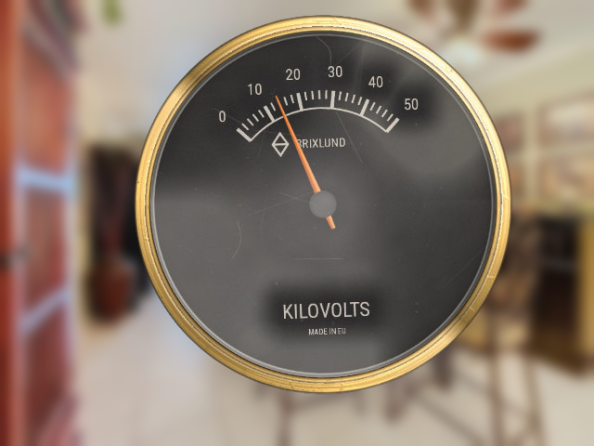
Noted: {"value": 14, "unit": "kV"}
